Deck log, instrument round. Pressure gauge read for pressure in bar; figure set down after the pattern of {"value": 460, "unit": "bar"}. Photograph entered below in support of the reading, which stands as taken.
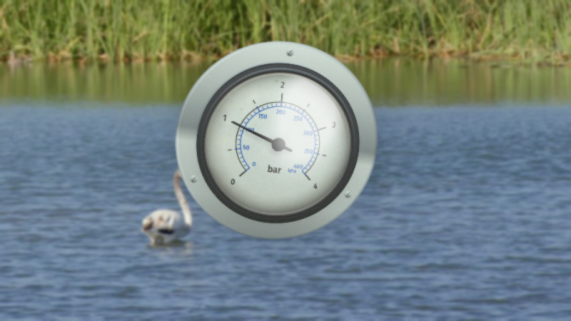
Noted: {"value": 1, "unit": "bar"}
